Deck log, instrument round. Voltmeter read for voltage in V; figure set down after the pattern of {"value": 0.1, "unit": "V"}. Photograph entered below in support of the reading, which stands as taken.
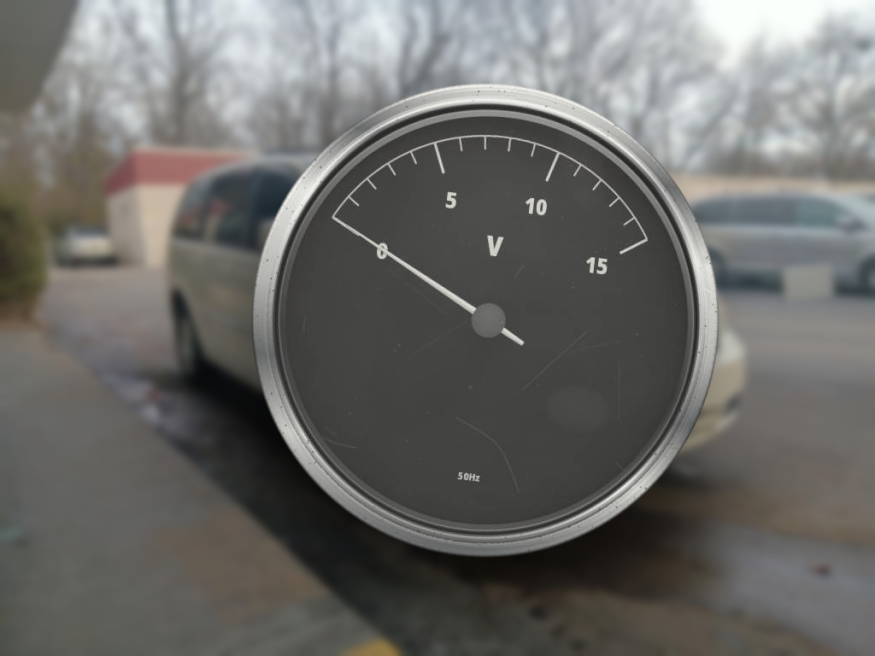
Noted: {"value": 0, "unit": "V"}
